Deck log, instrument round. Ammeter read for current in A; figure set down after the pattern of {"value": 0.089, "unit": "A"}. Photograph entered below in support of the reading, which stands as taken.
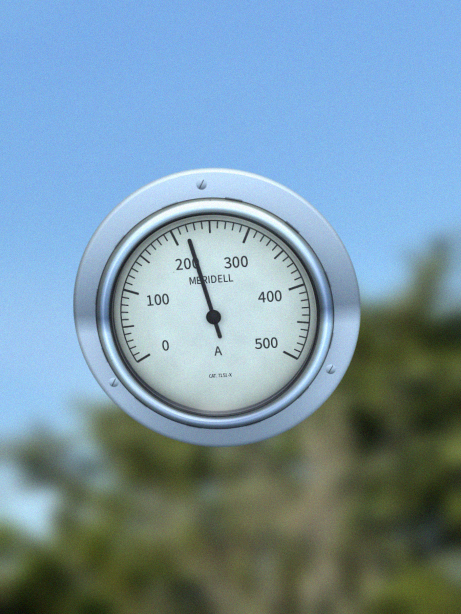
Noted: {"value": 220, "unit": "A"}
